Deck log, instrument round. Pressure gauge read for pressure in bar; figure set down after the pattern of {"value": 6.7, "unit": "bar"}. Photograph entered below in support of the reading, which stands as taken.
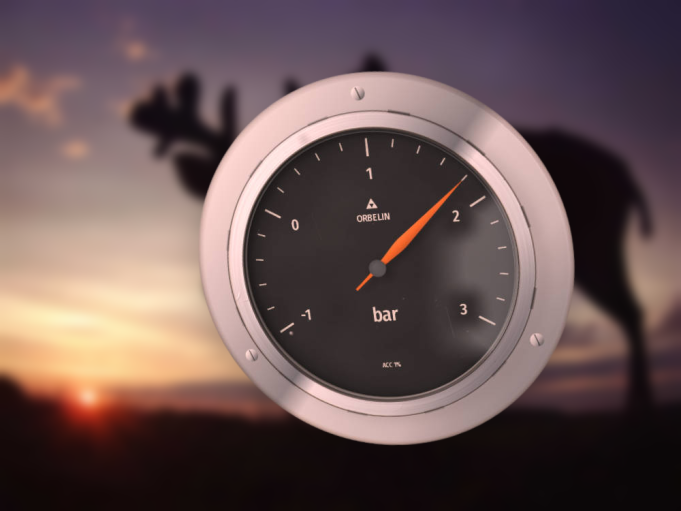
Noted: {"value": 1.8, "unit": "bar"}
